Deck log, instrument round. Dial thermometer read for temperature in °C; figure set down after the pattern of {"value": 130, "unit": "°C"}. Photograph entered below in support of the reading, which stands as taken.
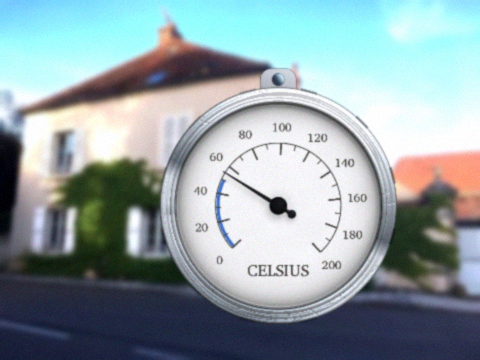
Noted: {"value": 55, "unit": "°C"}
